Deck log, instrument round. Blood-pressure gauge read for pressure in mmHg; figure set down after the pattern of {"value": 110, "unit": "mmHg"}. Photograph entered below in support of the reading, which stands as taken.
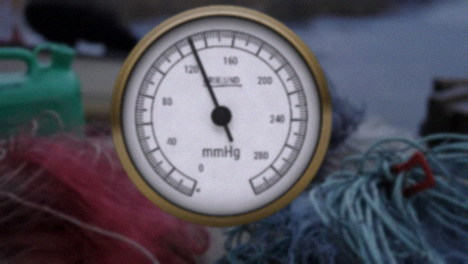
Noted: {"value": 130, "unit": "mmHg"}
